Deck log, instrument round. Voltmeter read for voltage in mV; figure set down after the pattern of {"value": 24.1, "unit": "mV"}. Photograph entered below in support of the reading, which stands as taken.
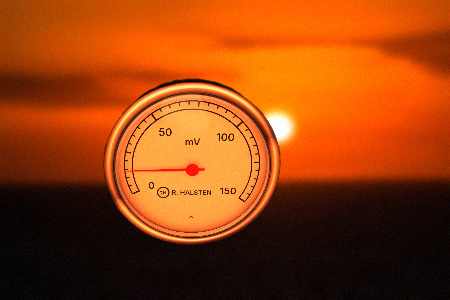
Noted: {"value": 15, "unit": "mV"}
